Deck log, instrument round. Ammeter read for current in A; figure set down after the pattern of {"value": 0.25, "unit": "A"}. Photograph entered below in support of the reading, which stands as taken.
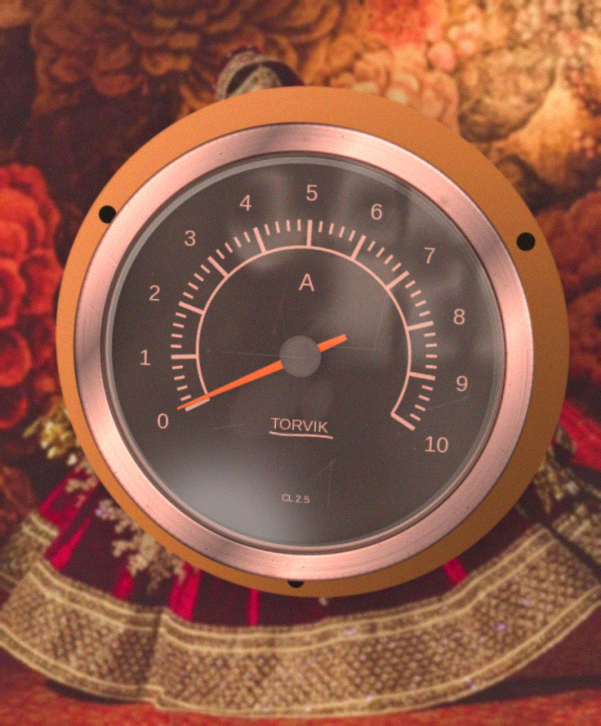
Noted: {"value": 0.1, "unit": "A"}
